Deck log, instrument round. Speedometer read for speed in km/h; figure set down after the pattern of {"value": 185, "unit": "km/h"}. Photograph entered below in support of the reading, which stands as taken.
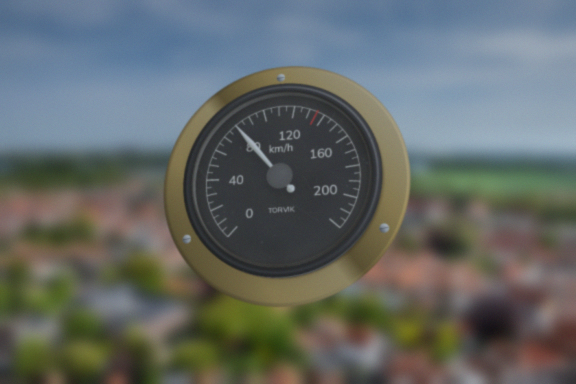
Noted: {"value": 80, "unit": "km/h"}
